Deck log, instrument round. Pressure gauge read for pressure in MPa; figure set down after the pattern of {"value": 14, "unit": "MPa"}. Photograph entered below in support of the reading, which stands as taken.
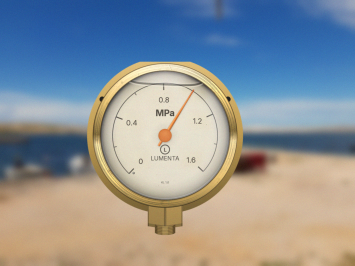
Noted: {"value": 1, "unit": "MPa"}
